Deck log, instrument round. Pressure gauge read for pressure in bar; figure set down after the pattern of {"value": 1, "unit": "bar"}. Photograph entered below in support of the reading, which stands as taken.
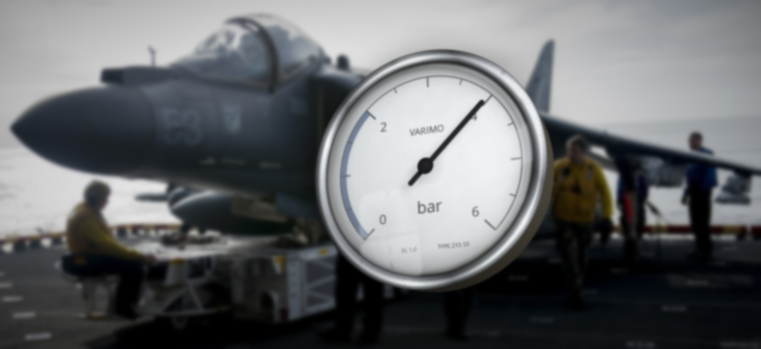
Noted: {"value": 4, "unit": "bar"}
